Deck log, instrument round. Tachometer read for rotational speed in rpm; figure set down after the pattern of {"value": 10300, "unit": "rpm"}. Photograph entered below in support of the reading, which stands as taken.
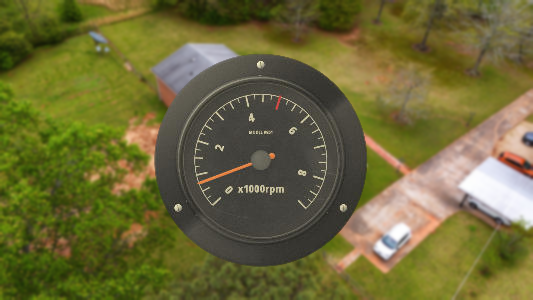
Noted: {"value": 750, "unit": "rpm"}
